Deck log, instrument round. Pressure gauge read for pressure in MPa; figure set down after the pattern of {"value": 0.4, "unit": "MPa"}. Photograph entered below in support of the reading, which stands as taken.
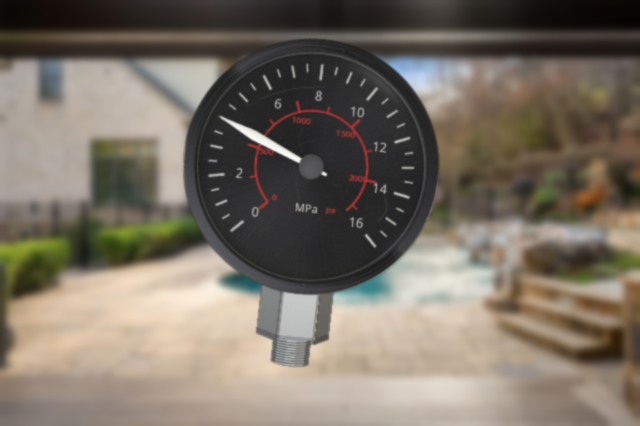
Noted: {"value": 4, "unit": "MPa"}
